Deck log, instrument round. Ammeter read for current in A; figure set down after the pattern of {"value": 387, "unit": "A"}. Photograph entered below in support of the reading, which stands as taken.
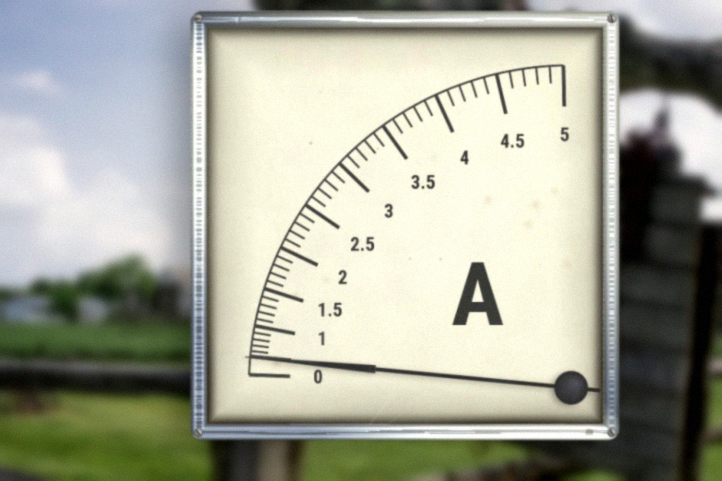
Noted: {"value": 0.5, "unit": "A"}
